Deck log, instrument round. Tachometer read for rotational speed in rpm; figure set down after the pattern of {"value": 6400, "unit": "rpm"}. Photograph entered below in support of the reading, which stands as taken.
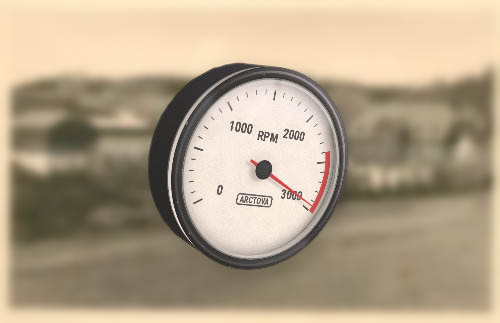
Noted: {"value": 2950, "unit": "rpm"}
